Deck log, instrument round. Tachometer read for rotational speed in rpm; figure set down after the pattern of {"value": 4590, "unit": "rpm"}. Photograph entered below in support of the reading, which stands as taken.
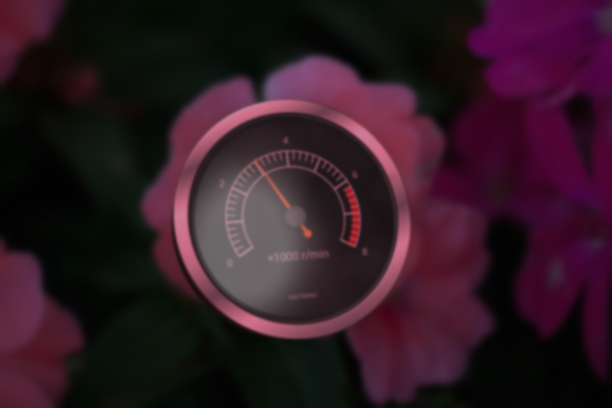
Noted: {"value": 3000, "unit": "rpm"}
